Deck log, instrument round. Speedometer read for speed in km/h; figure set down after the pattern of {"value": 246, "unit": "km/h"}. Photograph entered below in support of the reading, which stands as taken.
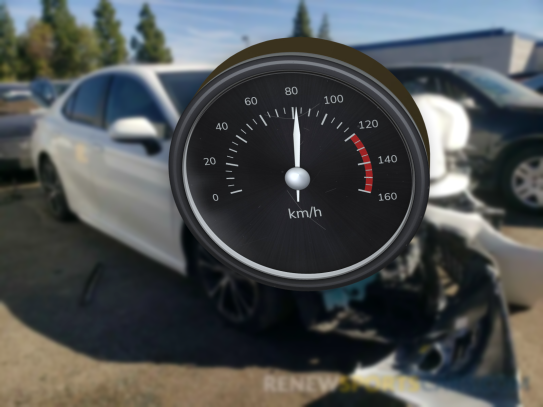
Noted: {"value": 82.5, "unit": "km/h"}
